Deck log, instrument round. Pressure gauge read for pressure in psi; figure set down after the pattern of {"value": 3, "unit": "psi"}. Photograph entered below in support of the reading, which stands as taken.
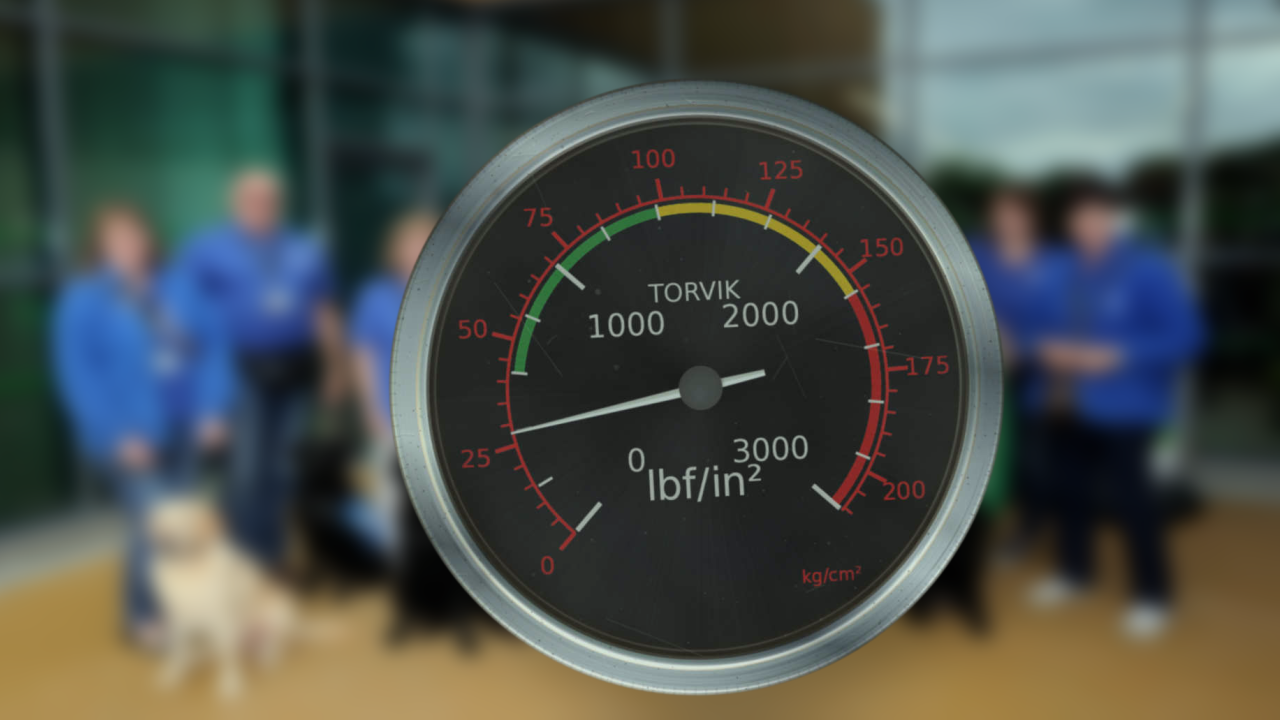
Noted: {"value": 400, "unit": "psi"}
